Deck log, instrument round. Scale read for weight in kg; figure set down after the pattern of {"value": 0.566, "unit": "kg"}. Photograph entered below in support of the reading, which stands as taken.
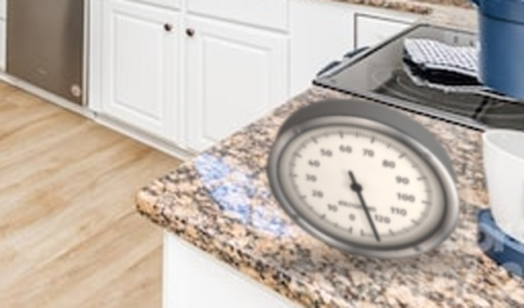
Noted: {"value": 125, "unit": "kg"}
